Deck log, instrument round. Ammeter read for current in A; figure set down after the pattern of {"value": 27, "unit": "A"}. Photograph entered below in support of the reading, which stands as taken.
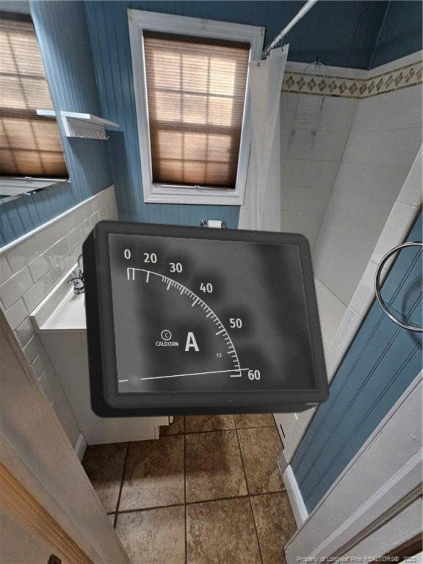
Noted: {"value": 59, "unit": "A"}
